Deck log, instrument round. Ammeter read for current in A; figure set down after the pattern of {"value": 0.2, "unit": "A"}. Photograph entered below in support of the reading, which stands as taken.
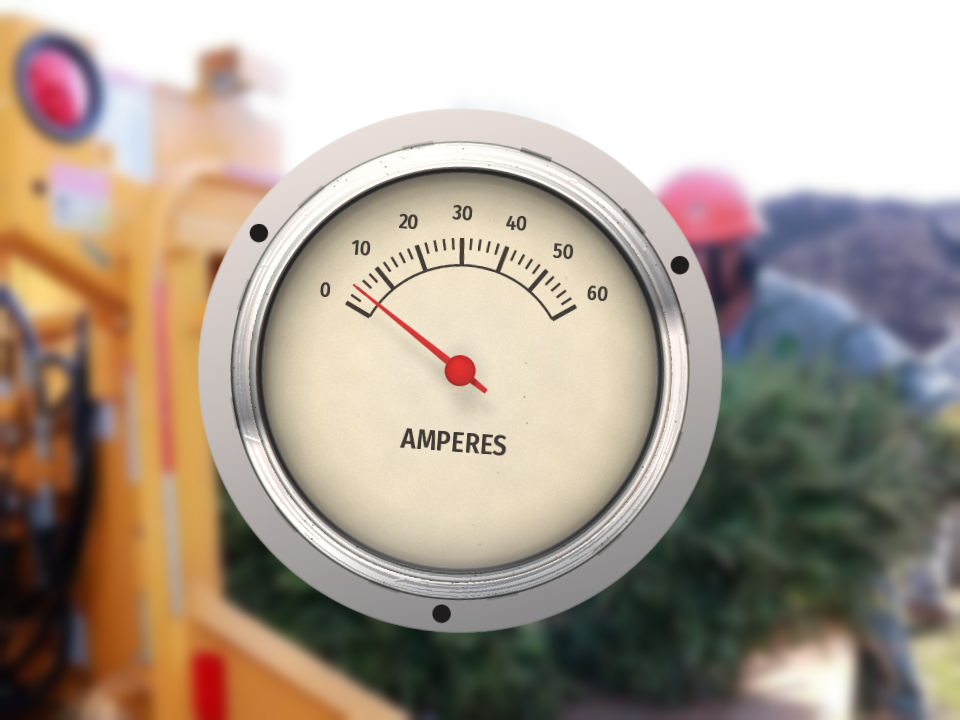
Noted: {"value": 4, "unit": "A"}
